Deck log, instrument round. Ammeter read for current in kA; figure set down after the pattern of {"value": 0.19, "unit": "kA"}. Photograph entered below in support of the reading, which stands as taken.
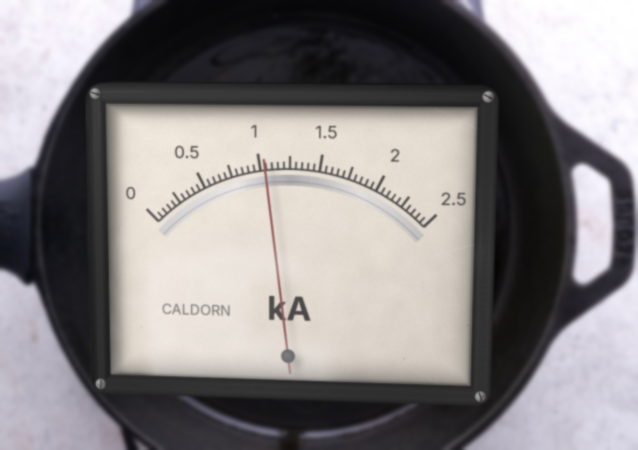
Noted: {"value": 1.05, "unit": "kA"}
